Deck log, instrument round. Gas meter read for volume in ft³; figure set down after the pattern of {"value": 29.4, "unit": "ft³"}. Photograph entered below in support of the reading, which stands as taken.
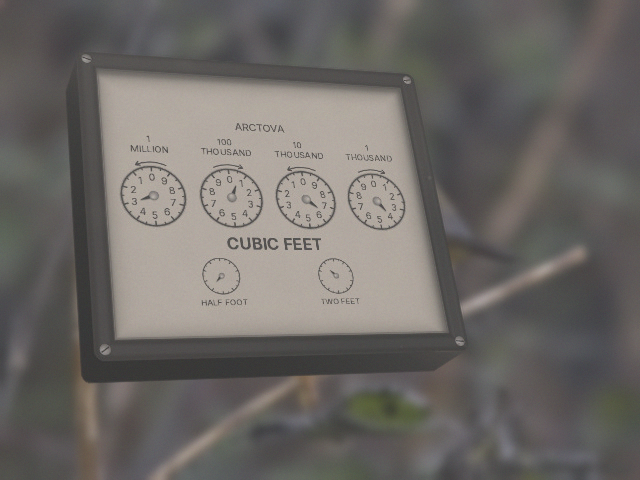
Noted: {"value": 306400, "unit": "ft³"}
